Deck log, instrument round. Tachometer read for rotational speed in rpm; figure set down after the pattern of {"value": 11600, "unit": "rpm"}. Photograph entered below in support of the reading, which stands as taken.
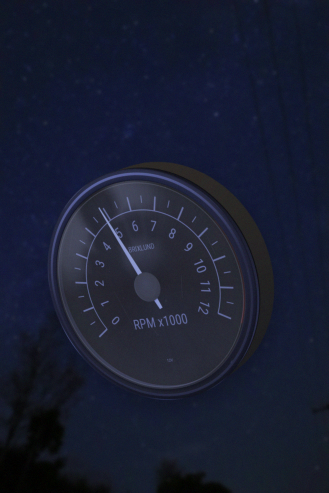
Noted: {"value": 5000, "unit": "rpm"}
